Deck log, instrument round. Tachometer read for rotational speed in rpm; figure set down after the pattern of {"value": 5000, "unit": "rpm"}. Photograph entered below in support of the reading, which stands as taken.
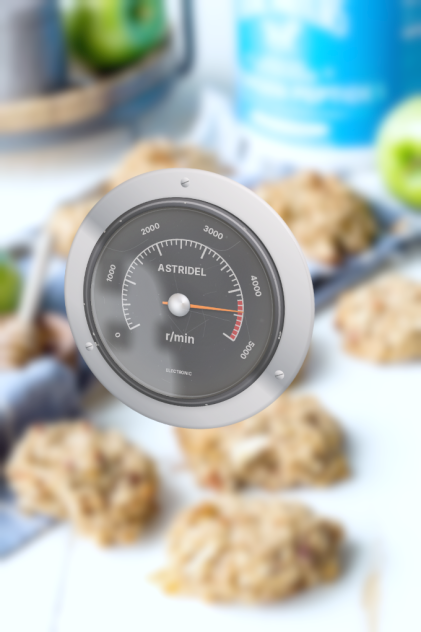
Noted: {"value": 4400, "unit": "rpm"}
